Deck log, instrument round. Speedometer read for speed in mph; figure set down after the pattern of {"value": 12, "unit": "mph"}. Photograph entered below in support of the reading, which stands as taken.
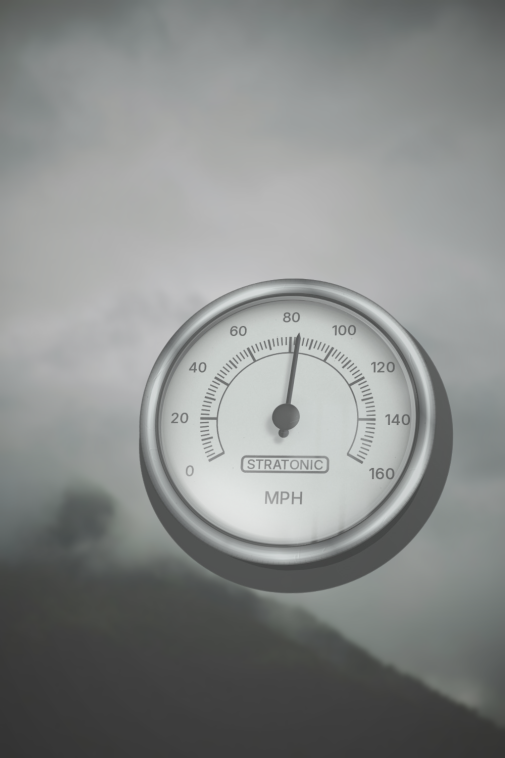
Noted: {"value": 84, "unit": "mph"}
